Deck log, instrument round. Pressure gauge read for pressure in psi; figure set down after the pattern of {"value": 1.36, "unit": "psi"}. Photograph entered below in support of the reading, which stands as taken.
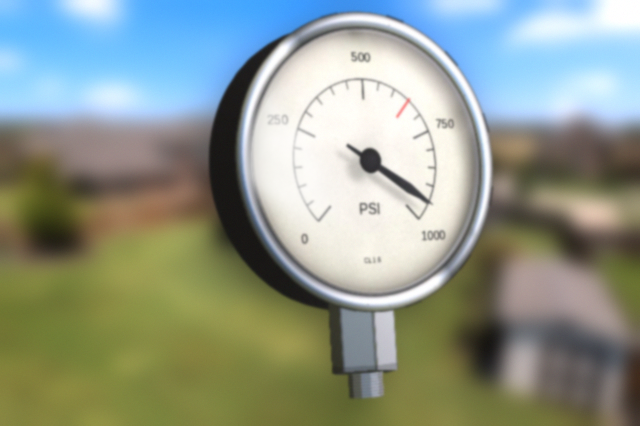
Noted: {"value": 950, "unit": "psi"}
